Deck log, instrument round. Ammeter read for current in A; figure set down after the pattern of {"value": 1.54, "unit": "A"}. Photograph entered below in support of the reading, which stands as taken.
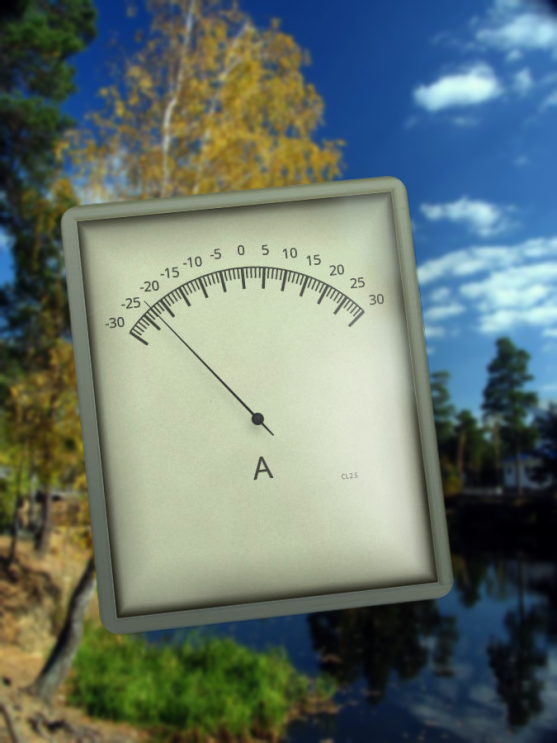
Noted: {"value": -23, "unit": "A"}
